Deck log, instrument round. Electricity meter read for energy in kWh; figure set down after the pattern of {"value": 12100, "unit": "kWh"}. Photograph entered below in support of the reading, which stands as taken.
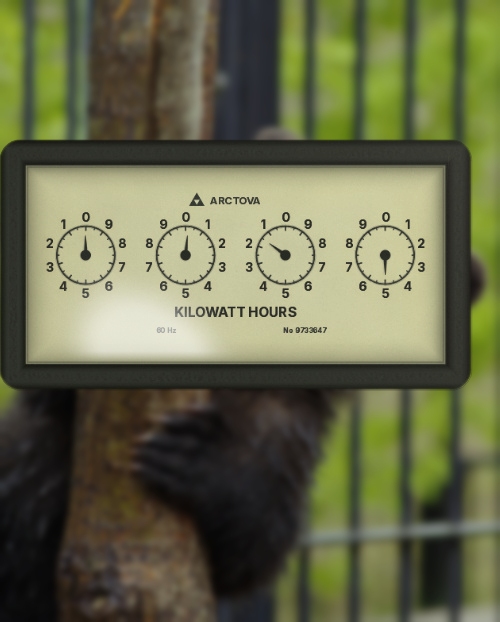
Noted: {"value": 15, "unit": "kWh"}
